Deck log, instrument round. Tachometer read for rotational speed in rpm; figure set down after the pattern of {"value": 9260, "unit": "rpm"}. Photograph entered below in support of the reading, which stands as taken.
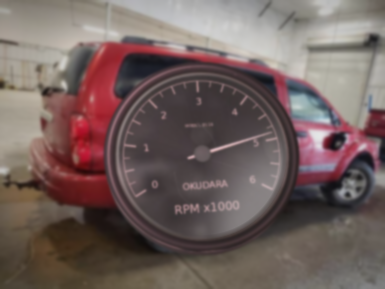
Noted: {"value": 4875, "unit": "rpm"}
